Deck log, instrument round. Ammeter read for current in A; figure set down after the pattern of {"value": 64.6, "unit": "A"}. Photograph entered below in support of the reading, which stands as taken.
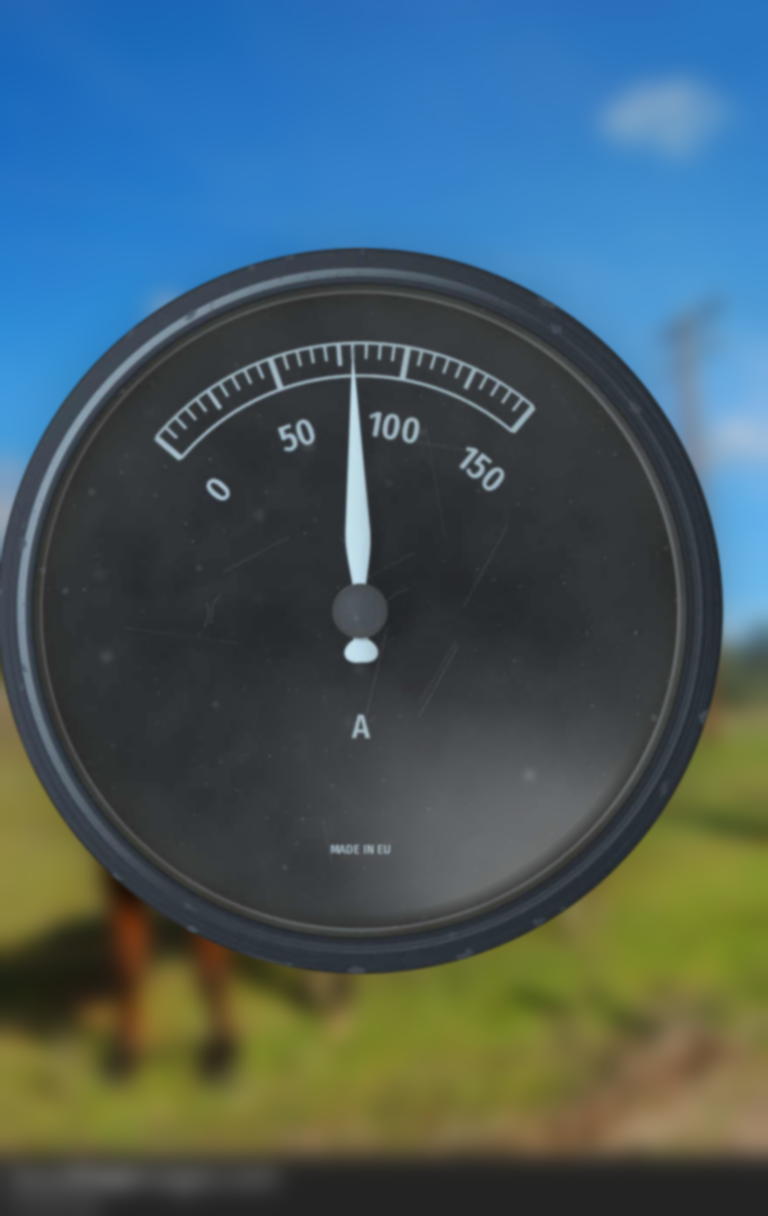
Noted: {"value": 80, "unit": "A"}
